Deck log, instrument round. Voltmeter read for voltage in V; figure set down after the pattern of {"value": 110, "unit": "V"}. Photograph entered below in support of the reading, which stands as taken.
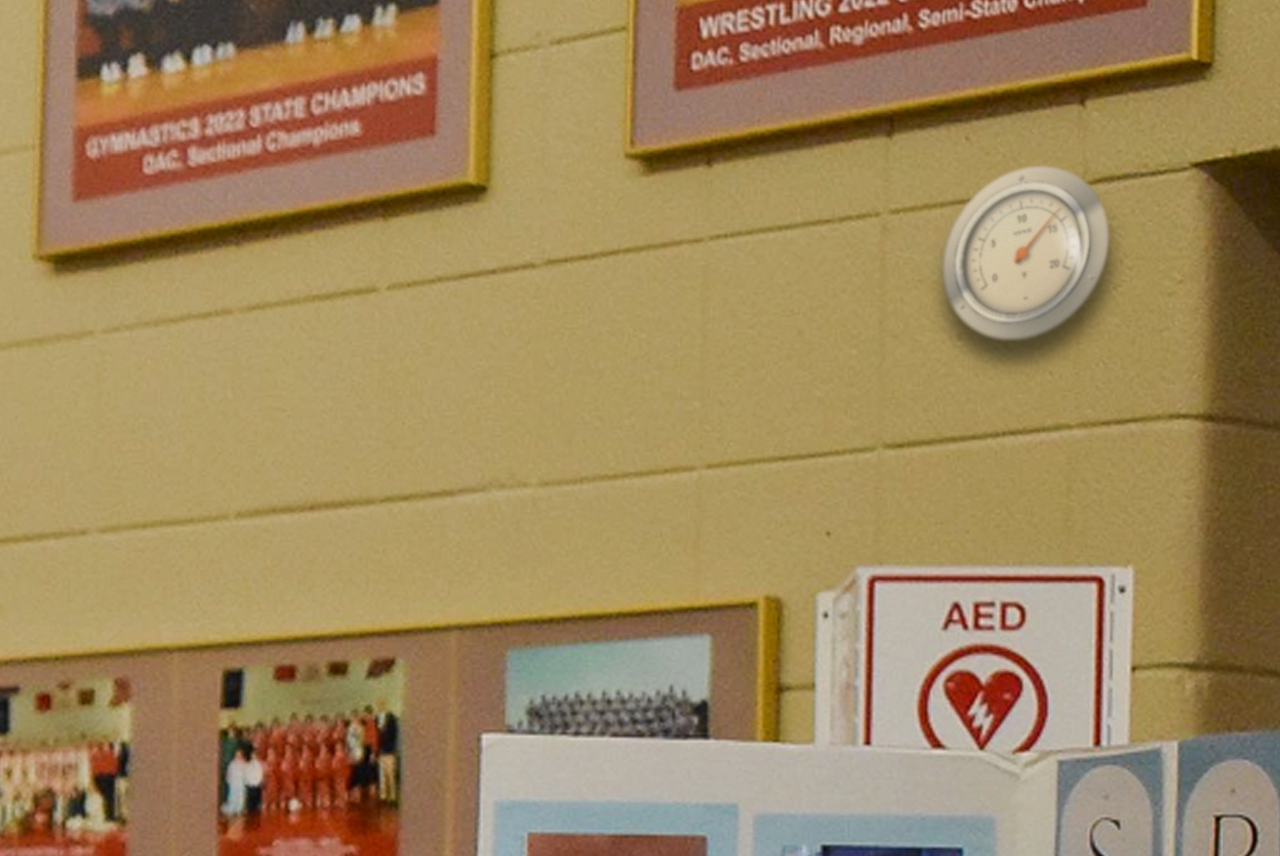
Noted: {"value": 14, "unit": "V"}
